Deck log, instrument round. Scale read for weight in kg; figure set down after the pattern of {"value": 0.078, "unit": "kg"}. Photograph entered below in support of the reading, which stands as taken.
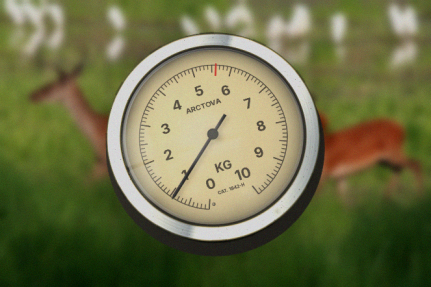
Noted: {"value": 0.9, "unit": "kg"}
